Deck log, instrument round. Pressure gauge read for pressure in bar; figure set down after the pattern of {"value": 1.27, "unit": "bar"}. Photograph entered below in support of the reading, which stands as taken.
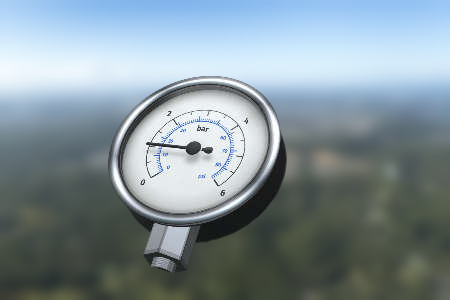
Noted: {"value": 1, "unit": "bar"}
